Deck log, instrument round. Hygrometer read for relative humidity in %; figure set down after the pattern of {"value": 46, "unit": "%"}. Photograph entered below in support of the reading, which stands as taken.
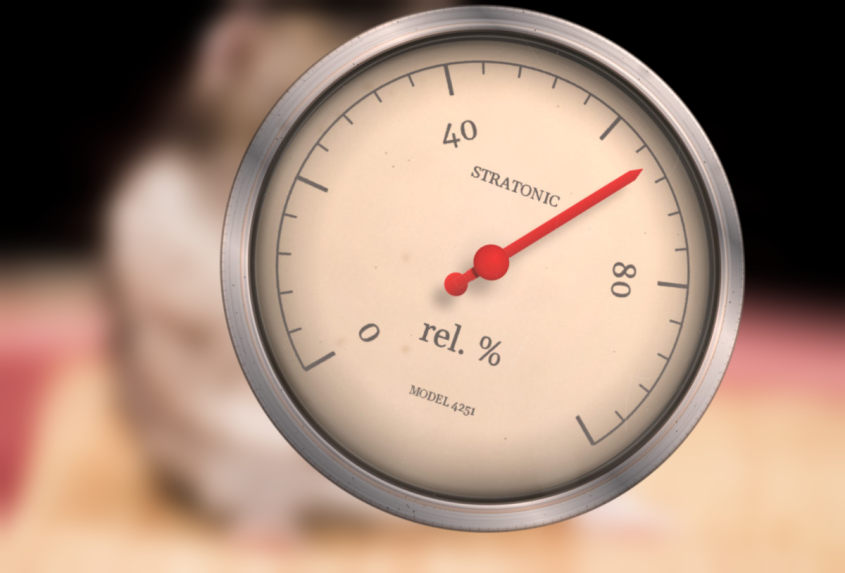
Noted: {"value": 66, "unit": "%"}
